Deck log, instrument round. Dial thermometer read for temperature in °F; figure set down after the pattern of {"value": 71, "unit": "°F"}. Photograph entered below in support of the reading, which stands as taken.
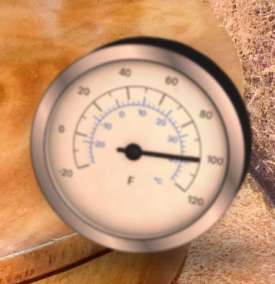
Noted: {"value": 100, "unit": "°F"}
